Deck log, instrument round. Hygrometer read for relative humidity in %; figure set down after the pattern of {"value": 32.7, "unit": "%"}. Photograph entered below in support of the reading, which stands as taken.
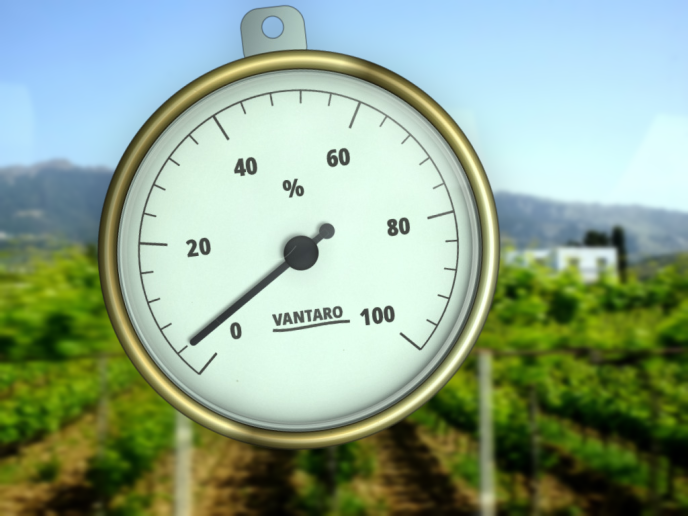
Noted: {"value": 4, "unit": "%"}
